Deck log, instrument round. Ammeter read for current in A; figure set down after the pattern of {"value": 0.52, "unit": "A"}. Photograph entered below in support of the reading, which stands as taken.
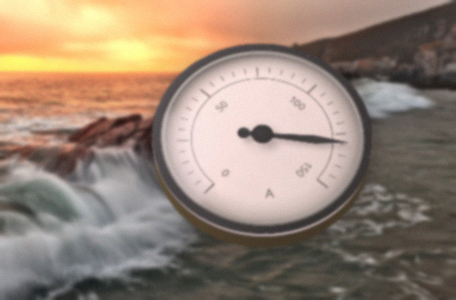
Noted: {"value": 130, "unit": "A"}
